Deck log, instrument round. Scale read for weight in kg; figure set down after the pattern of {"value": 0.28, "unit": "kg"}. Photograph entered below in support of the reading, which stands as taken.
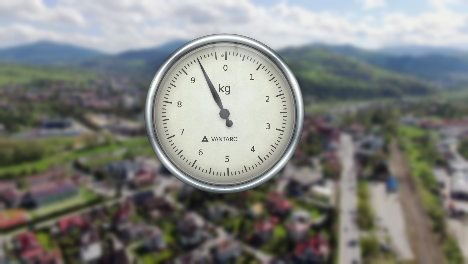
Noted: {"value": 9.5, "unit": "kg"}
